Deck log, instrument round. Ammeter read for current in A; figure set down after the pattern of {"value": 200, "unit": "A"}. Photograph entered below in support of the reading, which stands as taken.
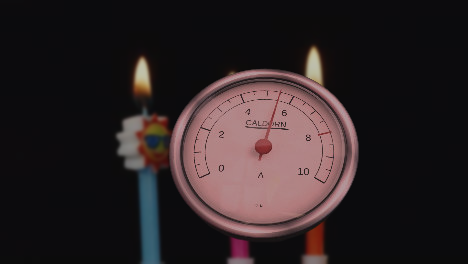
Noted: {"value": 5.5, "unit": "A"}
